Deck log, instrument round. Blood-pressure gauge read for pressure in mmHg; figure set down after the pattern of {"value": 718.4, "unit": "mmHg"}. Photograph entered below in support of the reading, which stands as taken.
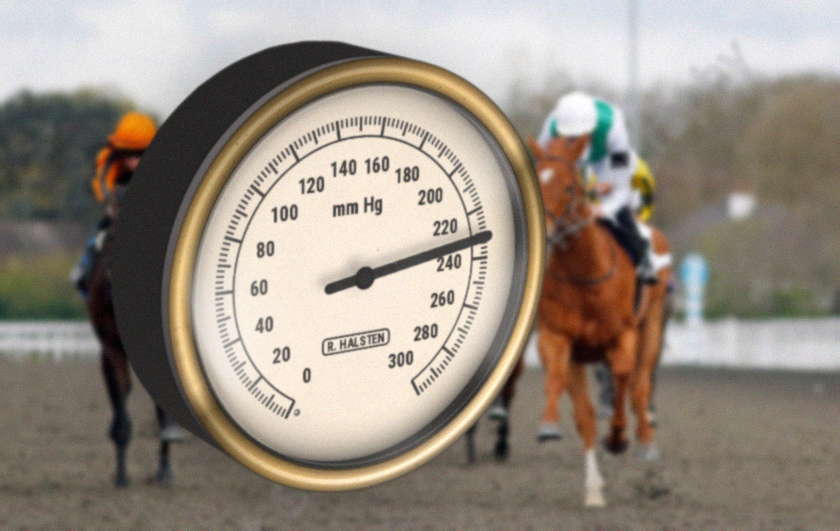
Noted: {"value": 230, "unit": "mmHg"}
